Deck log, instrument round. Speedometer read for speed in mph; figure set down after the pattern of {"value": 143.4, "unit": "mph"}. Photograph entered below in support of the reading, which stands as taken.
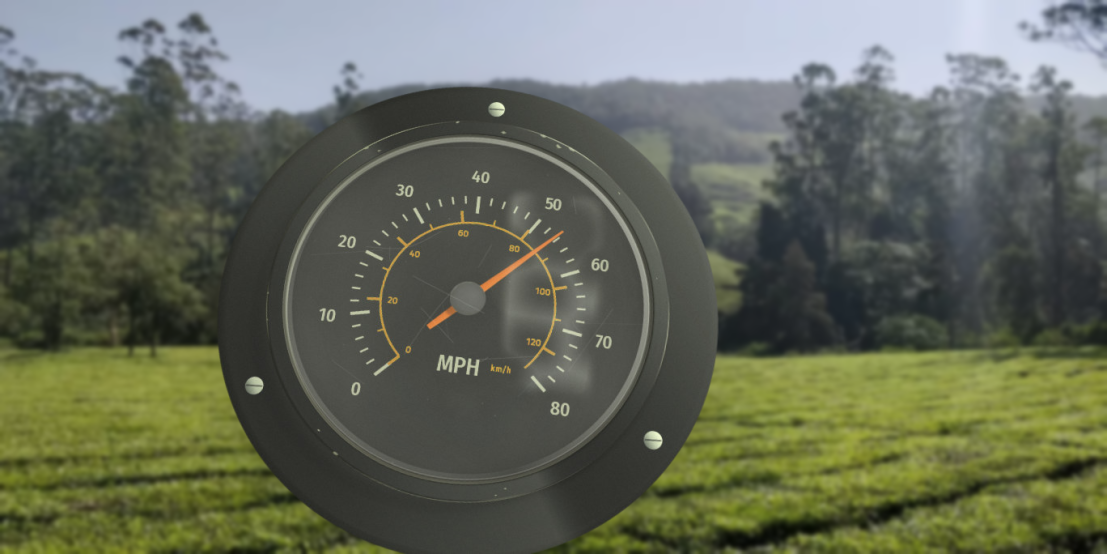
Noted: {"value": 54, "unit": "mph"}
